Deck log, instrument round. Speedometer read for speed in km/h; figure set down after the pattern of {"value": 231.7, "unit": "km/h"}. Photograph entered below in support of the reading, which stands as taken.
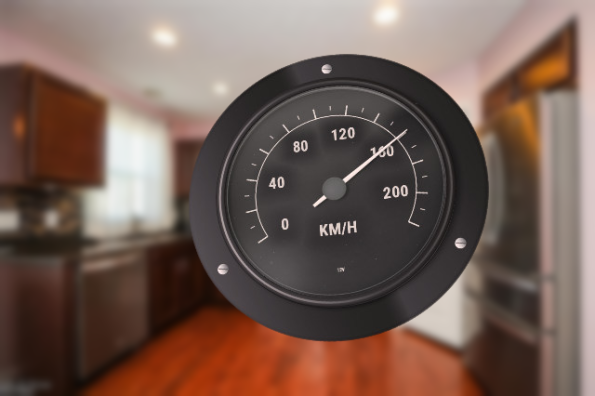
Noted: {"value": 160, "unit": "km/h"}
